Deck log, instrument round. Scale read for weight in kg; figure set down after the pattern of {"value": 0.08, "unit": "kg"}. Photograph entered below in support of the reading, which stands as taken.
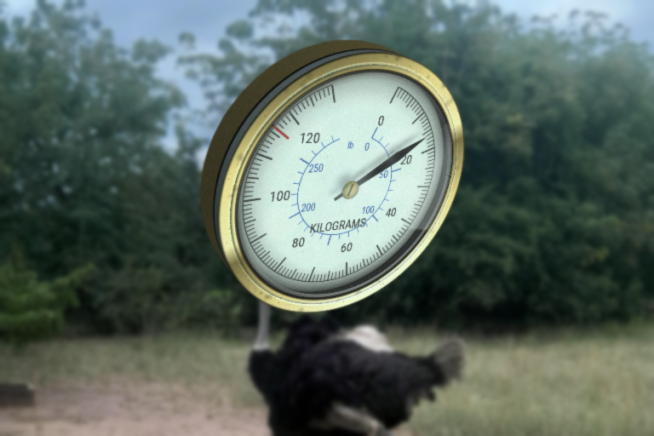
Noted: {"value": 15, "unit": "kg"}
